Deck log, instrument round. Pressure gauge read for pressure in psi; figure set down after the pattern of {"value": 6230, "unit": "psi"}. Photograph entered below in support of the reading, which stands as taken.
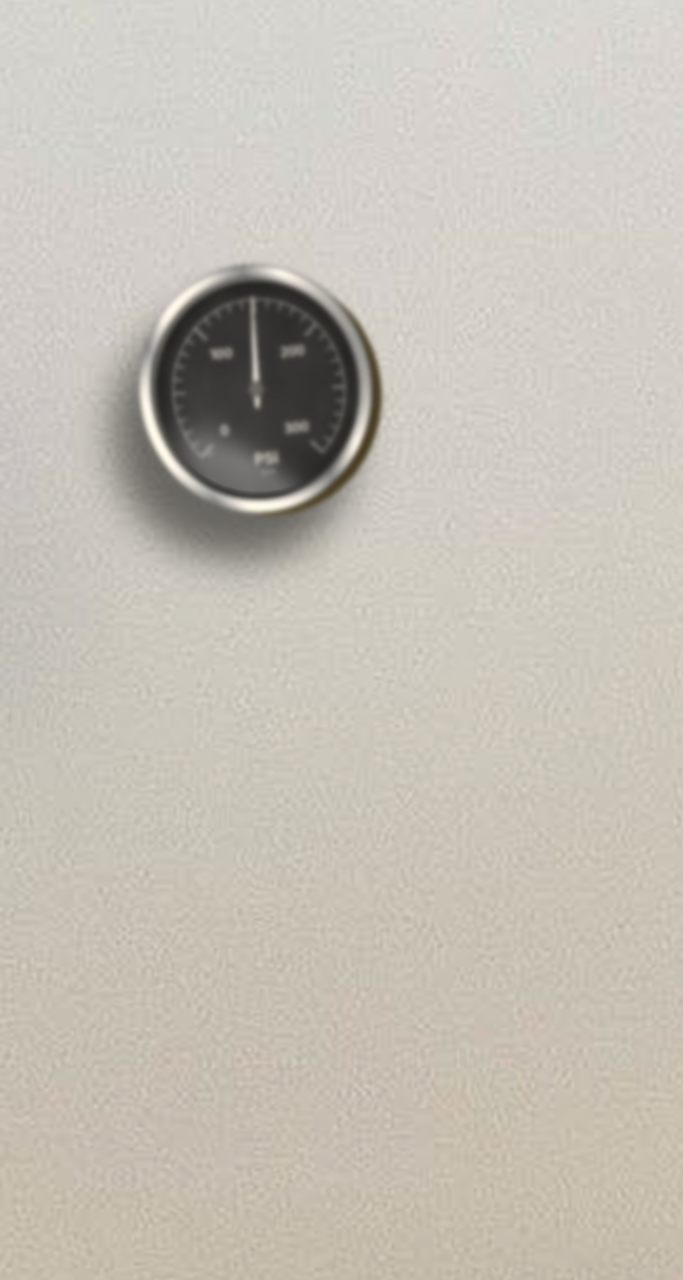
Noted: {"value": 150, "unit": "psi"}
